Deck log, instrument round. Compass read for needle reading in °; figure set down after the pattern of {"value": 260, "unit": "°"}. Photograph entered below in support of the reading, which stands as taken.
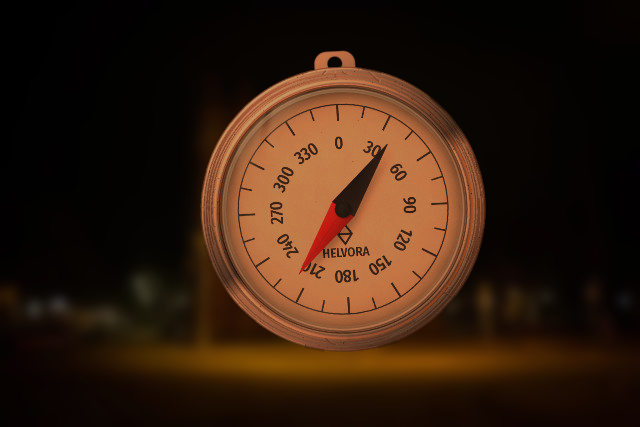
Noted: {"value": 217.5, "unit": "°"}
